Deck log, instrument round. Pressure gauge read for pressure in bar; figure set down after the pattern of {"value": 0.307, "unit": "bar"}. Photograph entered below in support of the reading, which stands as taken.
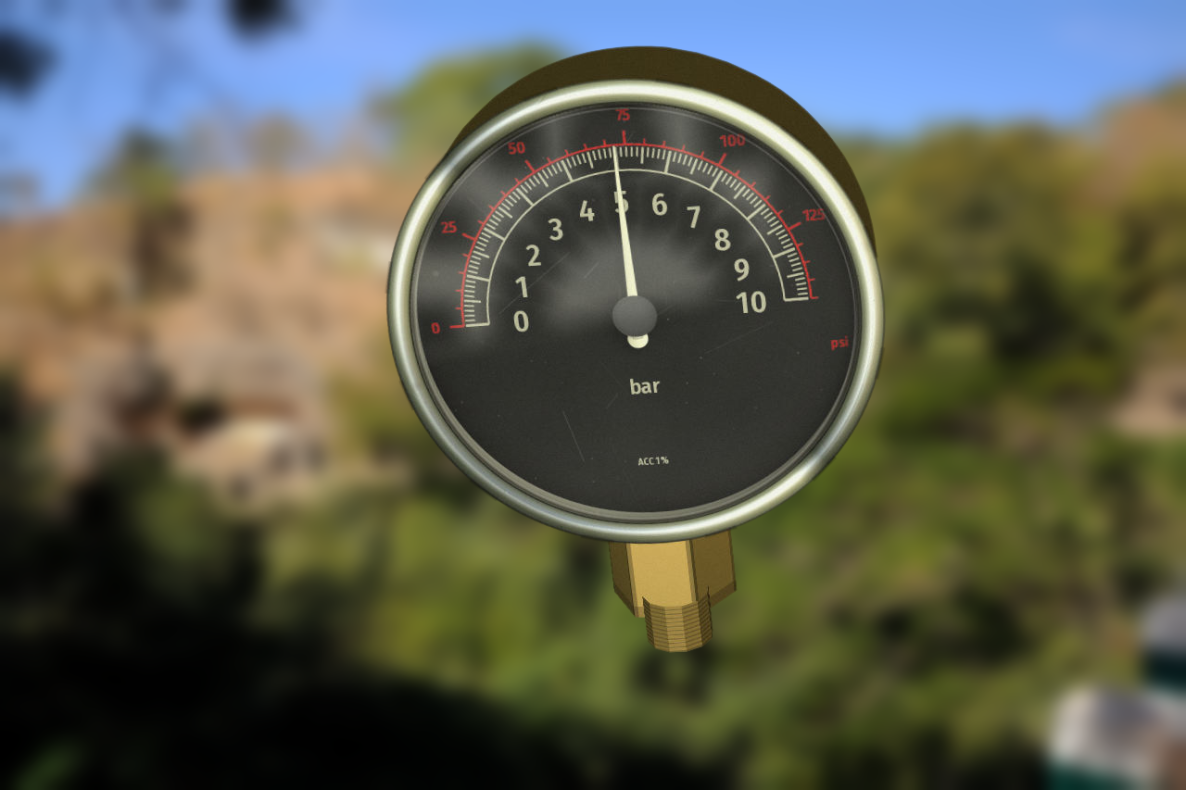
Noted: {"value": 5, "unit": "bar"}
